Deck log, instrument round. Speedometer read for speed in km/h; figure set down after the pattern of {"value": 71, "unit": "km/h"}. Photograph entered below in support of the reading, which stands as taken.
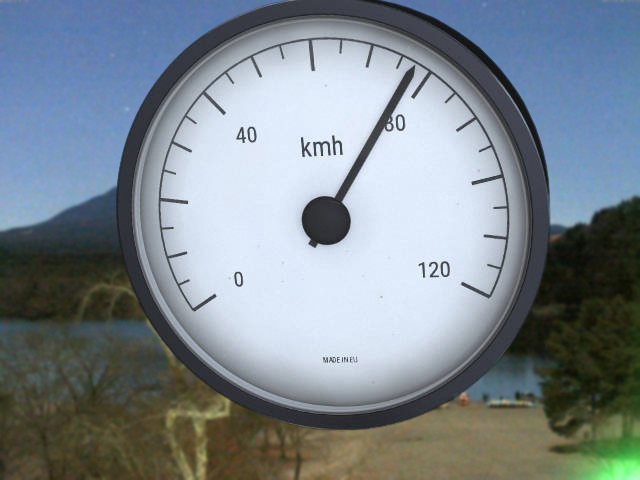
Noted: {"value": 77.5, "unit": "km/h"}
